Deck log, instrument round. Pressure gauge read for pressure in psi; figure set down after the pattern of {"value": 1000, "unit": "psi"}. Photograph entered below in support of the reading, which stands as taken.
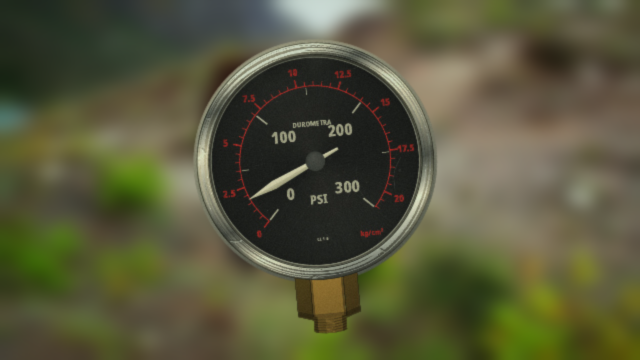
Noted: {"value": 25, "unit": "psi"}
